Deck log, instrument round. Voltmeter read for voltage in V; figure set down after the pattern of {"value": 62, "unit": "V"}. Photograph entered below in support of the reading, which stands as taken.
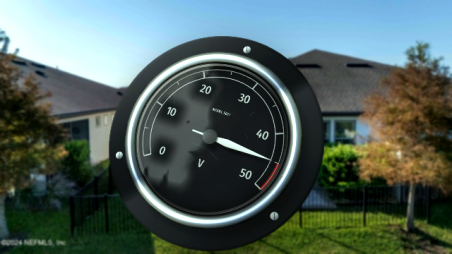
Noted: {"value": 45, "unit": "V"}
